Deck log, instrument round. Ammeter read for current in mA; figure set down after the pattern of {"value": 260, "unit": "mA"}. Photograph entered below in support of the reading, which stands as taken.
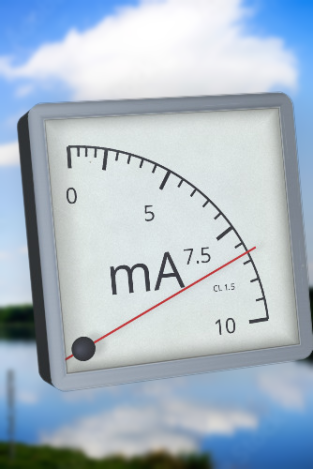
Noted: {"value": 8.25, "unit": "mA"}
